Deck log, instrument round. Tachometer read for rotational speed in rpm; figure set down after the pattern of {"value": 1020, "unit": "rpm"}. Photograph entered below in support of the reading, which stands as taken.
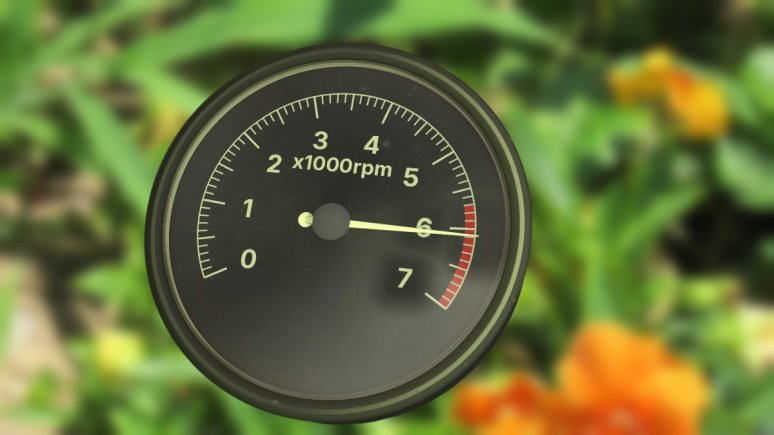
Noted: {"value": 6100, "unit": "rpm"}
